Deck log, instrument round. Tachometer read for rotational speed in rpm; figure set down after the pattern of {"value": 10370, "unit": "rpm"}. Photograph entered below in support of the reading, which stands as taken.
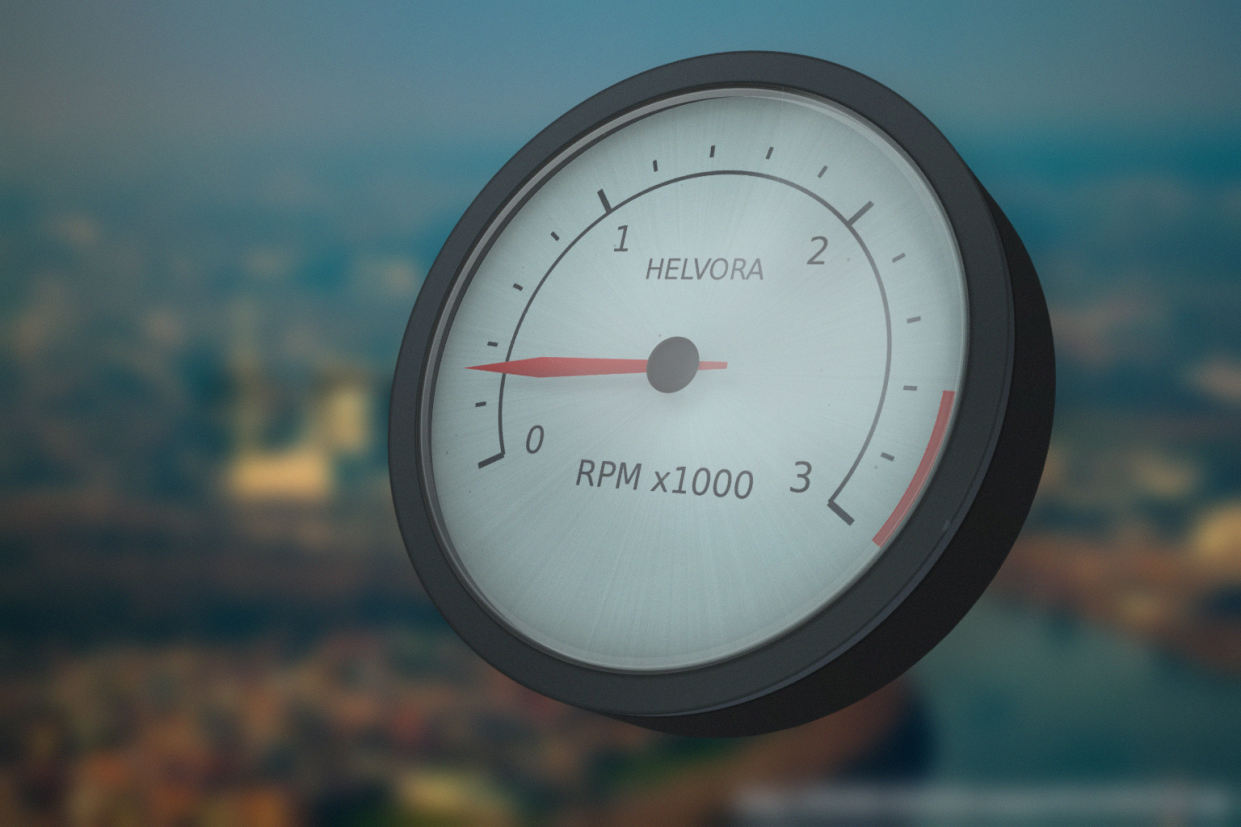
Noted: {"value": 300, "unit": "rpm"}
